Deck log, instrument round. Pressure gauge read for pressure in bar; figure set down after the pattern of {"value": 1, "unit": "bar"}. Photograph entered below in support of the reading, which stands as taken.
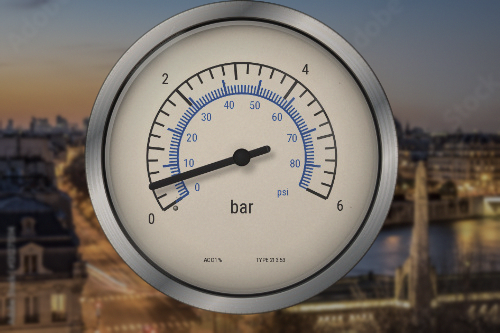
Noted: {"value": 0.4, "unit": "bar"}
